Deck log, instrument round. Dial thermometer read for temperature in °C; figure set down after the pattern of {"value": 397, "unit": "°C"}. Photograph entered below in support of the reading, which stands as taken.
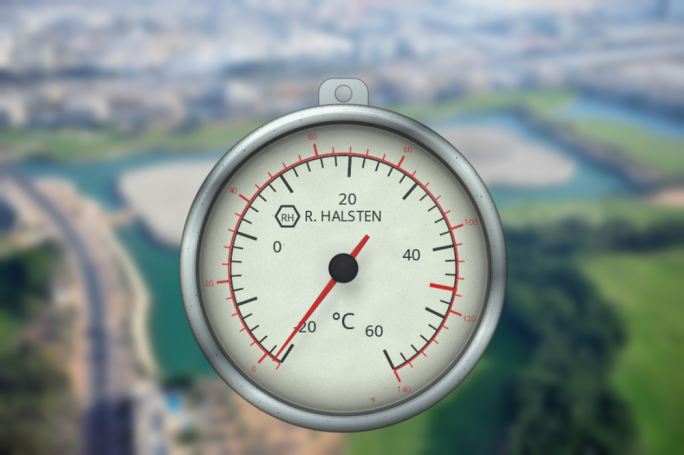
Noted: {"value": -19, "unit": "°C"}
